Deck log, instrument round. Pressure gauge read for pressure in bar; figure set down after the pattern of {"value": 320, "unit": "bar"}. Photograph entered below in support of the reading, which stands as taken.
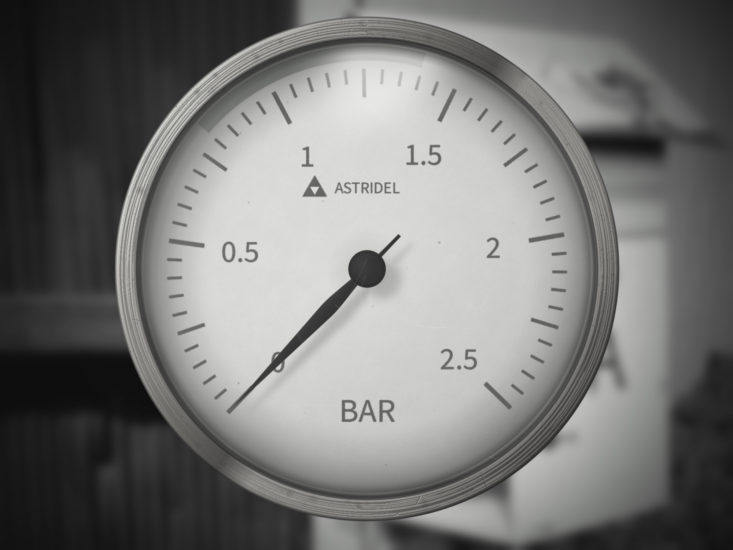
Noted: {"value": 0, "unit": "bar"}
